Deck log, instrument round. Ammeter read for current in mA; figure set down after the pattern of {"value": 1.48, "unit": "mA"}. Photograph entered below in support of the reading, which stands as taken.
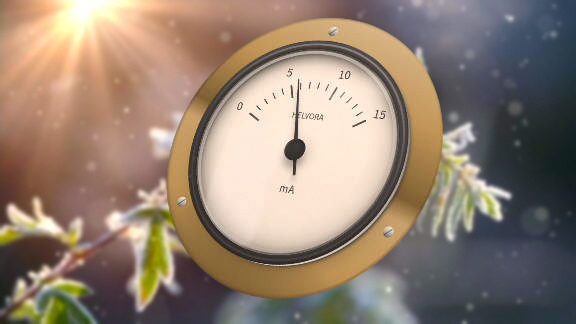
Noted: {"value": 6, "unit": "mA"}
